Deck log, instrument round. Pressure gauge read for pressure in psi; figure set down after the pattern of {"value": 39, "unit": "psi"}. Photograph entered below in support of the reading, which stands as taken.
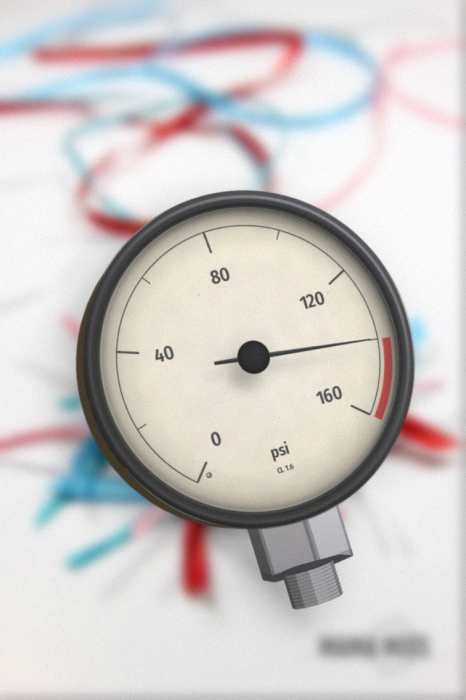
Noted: {"value": 140, "unit": "psi"}
